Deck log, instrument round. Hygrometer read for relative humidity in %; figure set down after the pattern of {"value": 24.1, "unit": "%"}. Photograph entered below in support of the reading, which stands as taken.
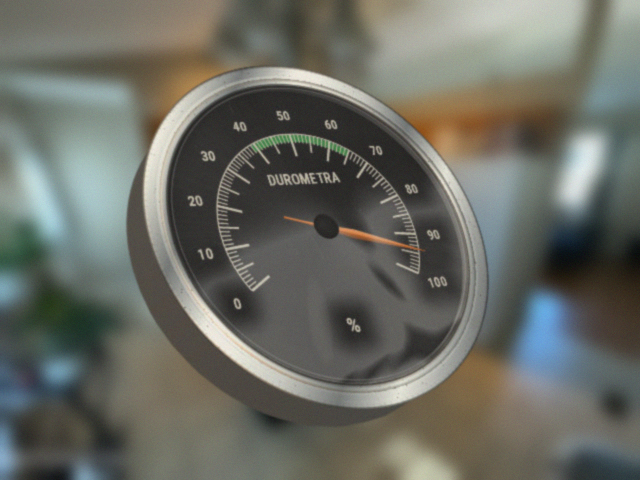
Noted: {"value": 95, "unit": "%"}
